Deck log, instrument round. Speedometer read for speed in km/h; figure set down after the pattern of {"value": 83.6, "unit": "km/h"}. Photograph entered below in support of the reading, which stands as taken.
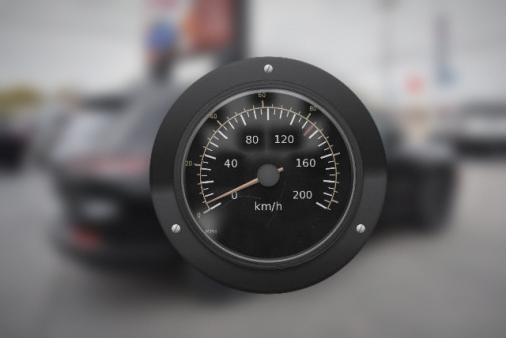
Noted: {"value": 5, "unit": "km/h"}
